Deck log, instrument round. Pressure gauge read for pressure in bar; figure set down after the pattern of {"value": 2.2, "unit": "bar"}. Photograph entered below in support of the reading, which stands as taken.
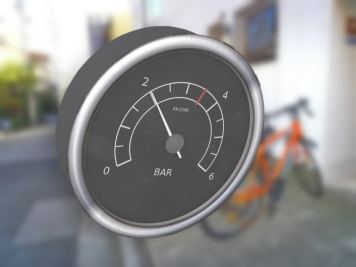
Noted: {"value": 2, "unit": "bar"}
